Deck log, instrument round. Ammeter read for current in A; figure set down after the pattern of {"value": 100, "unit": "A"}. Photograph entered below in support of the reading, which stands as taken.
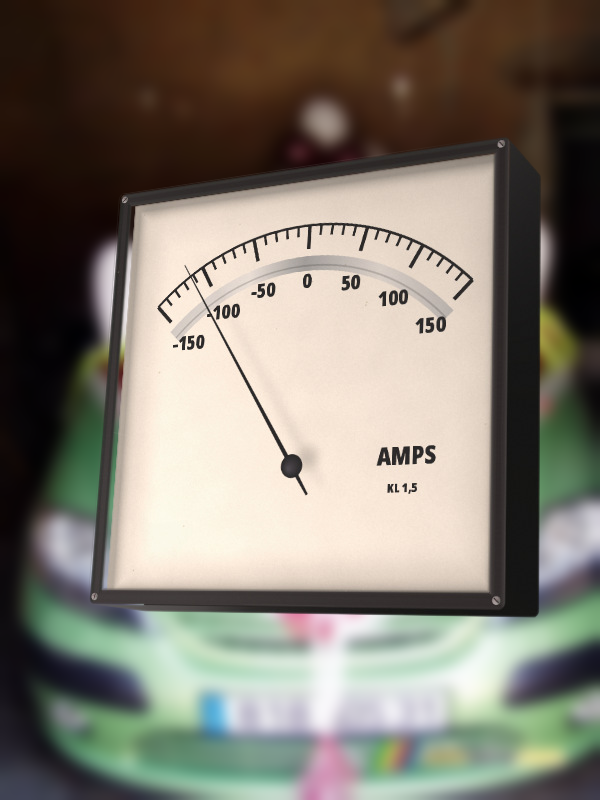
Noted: {"value": -110, "unit": "A"}
